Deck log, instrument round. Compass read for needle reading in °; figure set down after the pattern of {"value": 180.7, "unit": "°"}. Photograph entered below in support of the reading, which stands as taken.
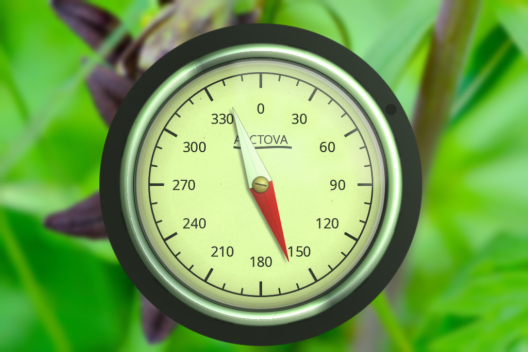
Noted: {"value": 160, "unit": "°"}
